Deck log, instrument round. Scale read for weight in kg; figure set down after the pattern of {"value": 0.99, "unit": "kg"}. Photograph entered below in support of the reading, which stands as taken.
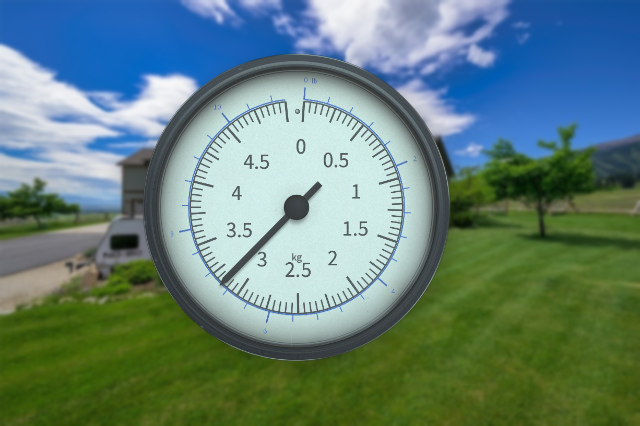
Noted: {"value": 3.15, "unit": "kg"}
